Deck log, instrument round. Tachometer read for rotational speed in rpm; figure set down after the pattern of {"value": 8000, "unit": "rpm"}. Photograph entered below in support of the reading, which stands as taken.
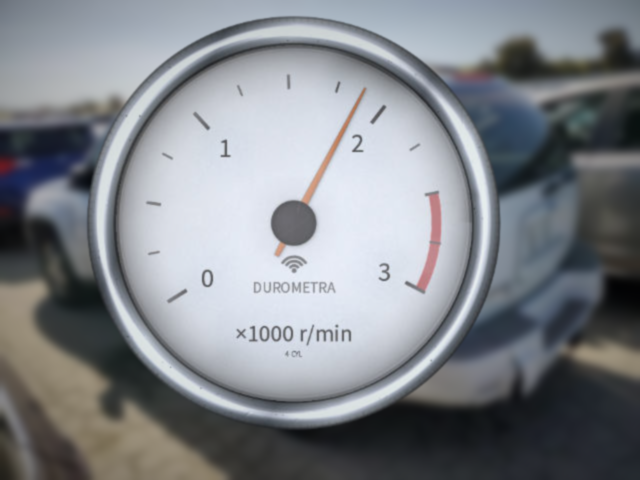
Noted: {"value": 1875, "unit": "rpm"}
